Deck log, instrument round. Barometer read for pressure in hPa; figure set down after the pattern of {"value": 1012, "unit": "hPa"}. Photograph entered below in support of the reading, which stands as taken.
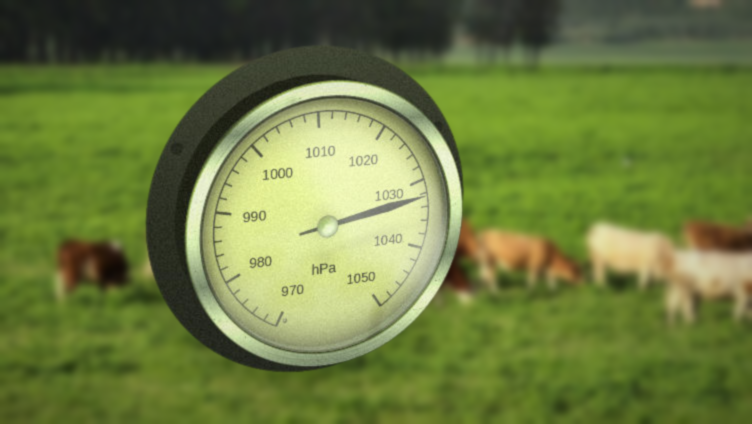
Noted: {"value": 1032, "unit": "hPa"}
